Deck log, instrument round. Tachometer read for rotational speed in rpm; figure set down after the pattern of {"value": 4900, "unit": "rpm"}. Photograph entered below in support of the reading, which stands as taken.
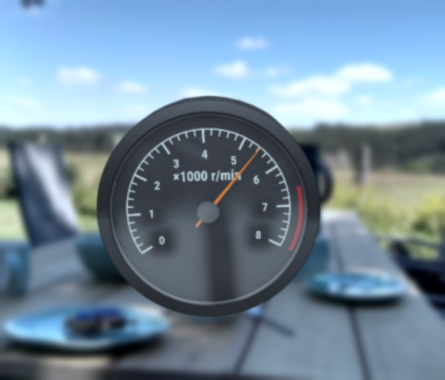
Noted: {"value": 5400, "unit": "rpm"}
